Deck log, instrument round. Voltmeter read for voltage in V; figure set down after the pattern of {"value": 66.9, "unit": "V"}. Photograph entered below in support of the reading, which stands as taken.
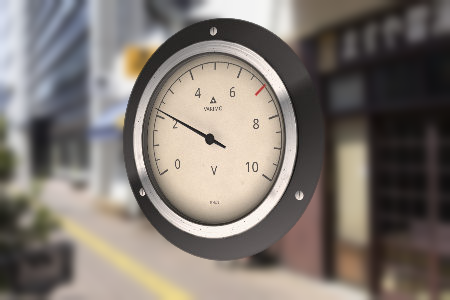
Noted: {"value": 2.25, "unit": "V"}
